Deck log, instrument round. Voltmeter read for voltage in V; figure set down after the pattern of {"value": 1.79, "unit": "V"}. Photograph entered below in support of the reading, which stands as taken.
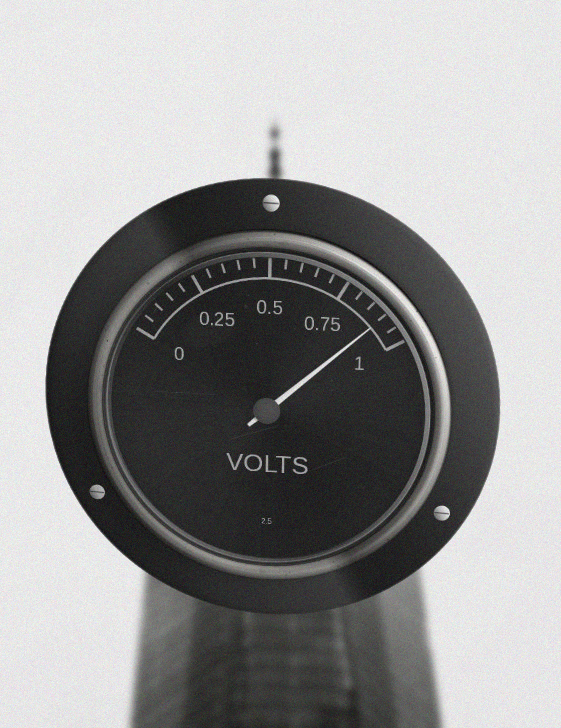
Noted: {"value": 0.9, "unit": "V"}
